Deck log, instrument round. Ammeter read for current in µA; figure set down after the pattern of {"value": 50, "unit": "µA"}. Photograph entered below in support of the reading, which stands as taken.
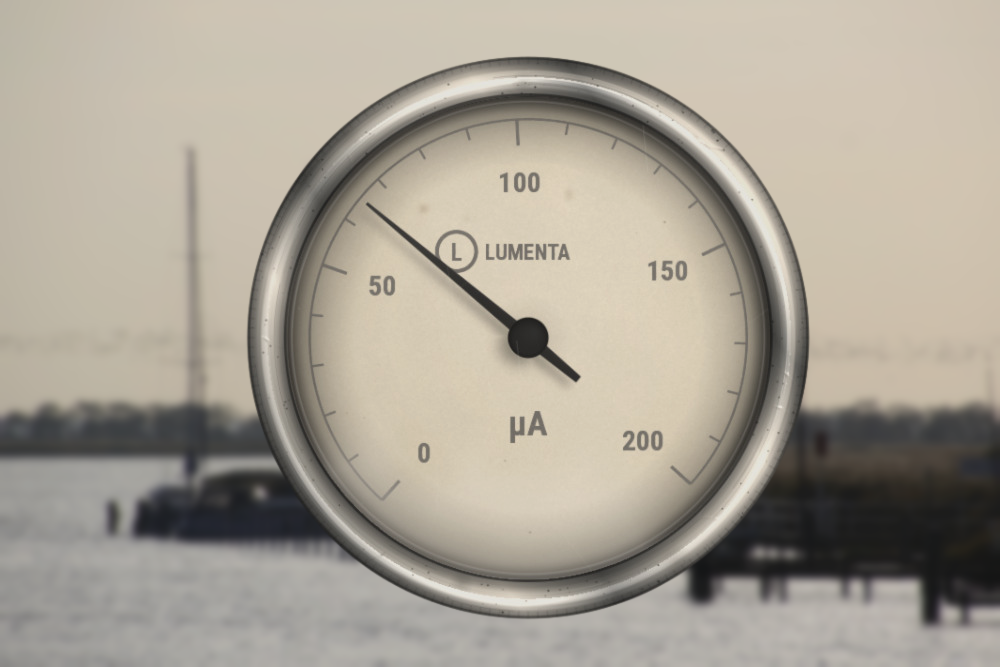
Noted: {"value": 65, "unit": "µA"}
